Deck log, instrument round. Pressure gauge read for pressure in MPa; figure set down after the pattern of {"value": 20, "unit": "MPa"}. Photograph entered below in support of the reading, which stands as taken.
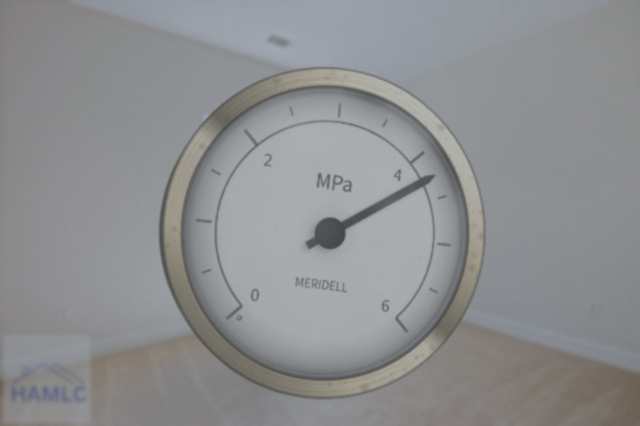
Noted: {"value": 4.25, "unit": "MPa"}
